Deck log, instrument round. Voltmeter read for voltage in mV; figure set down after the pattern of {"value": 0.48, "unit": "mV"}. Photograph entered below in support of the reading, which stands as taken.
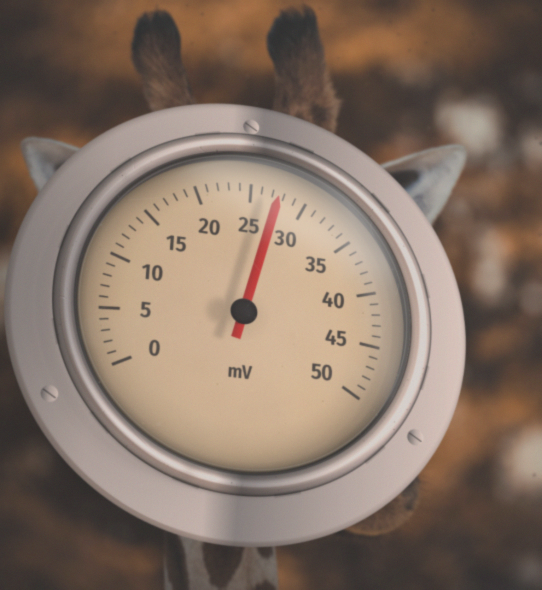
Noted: {"value": 27.5, "unit": "mV"}
